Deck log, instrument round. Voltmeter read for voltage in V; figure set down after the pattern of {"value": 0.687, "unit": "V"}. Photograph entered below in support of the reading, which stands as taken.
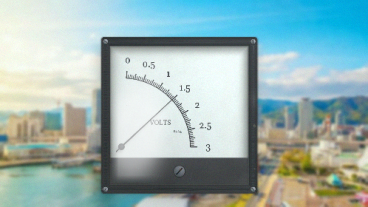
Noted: {"value": 1.5, "unit": "V"}
